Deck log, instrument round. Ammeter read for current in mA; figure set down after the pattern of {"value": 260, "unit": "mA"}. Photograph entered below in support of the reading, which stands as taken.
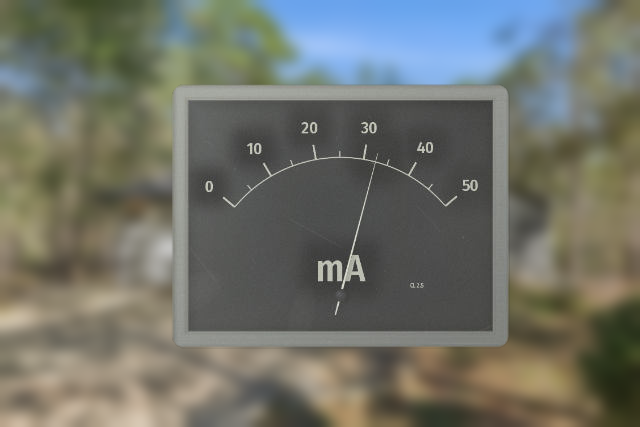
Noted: {"value": 32.5, "unit": "mA"}
